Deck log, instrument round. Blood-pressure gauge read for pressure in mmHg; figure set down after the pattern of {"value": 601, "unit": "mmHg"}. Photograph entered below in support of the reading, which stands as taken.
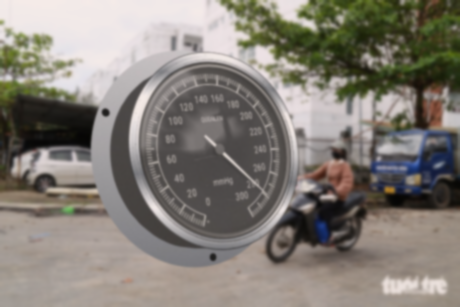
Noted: {"value": 280, "unit": "mmHg"}
